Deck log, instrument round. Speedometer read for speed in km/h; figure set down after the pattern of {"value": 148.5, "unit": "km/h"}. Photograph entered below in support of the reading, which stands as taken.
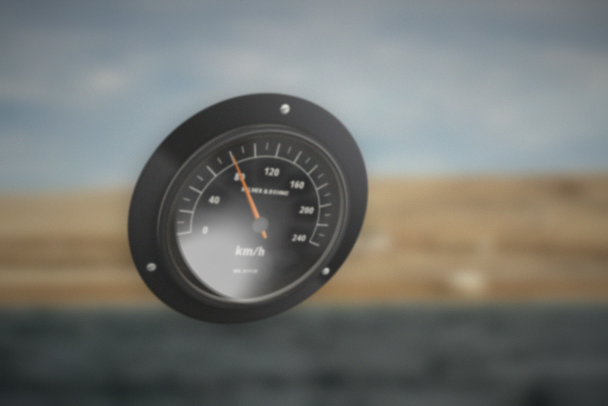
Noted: {"value": 80, "unit": "km/h"}
